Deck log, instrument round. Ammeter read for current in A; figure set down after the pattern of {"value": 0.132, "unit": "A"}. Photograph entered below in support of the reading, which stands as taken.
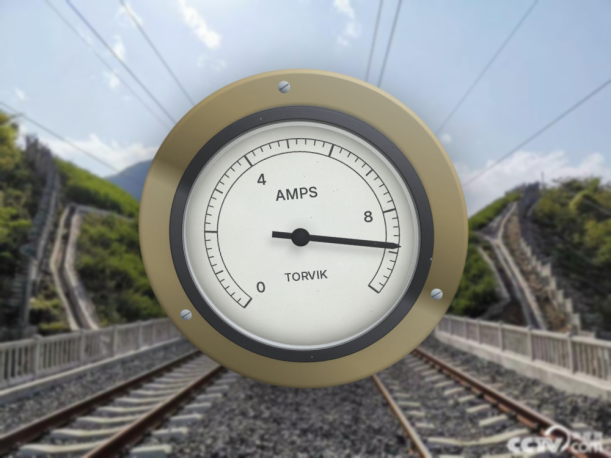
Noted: {"value": 8.8, "unit": "A"}
